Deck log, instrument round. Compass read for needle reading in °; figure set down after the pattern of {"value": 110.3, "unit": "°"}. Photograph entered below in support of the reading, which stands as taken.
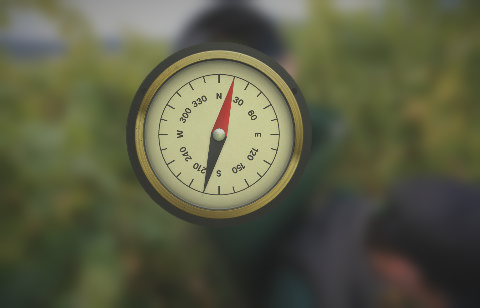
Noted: {"value": 15, "unit": "°"}
